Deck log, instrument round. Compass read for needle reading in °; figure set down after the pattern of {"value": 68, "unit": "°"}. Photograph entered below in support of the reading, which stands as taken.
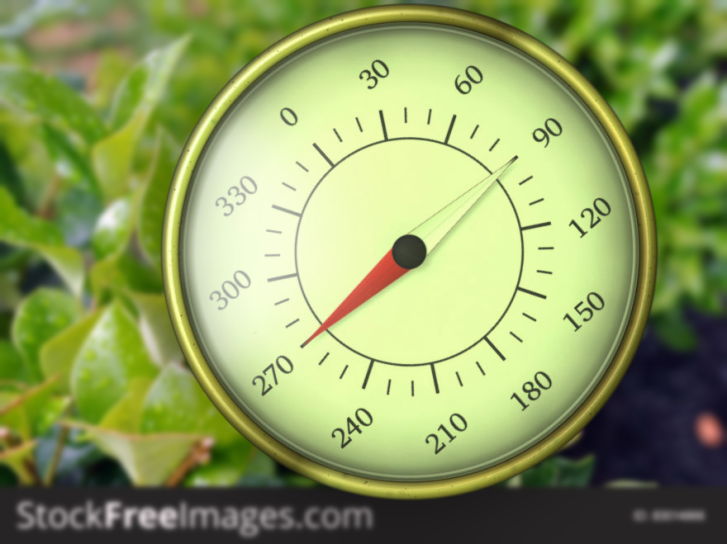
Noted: {"value": 270, "unit": "°"}
